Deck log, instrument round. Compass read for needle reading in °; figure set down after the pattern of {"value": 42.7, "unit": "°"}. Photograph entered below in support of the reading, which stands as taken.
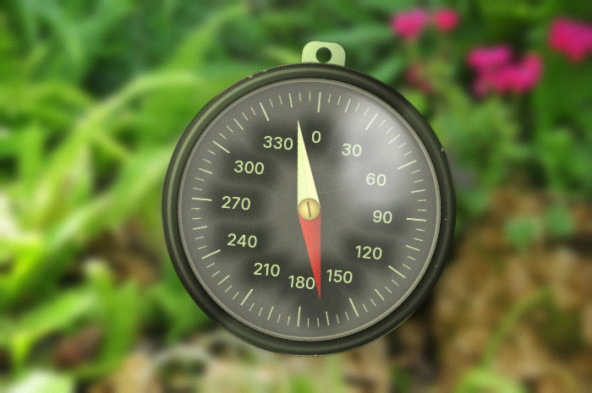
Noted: {"value": 167.5, "unit": "°"}
